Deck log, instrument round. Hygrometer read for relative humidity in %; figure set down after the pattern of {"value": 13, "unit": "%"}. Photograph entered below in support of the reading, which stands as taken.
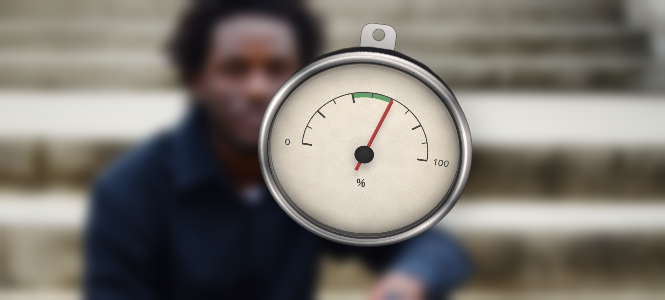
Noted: {"value": 60, "unit": "%"}
